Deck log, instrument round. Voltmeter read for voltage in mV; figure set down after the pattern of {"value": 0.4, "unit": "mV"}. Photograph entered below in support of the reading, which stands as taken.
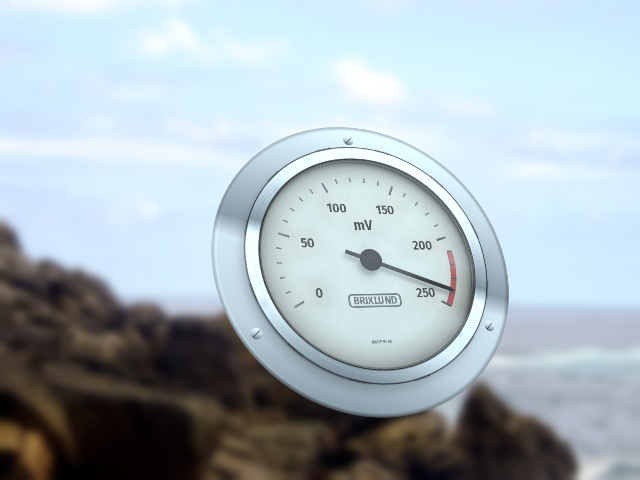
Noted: {"value": 240, "unit": "mV"}
